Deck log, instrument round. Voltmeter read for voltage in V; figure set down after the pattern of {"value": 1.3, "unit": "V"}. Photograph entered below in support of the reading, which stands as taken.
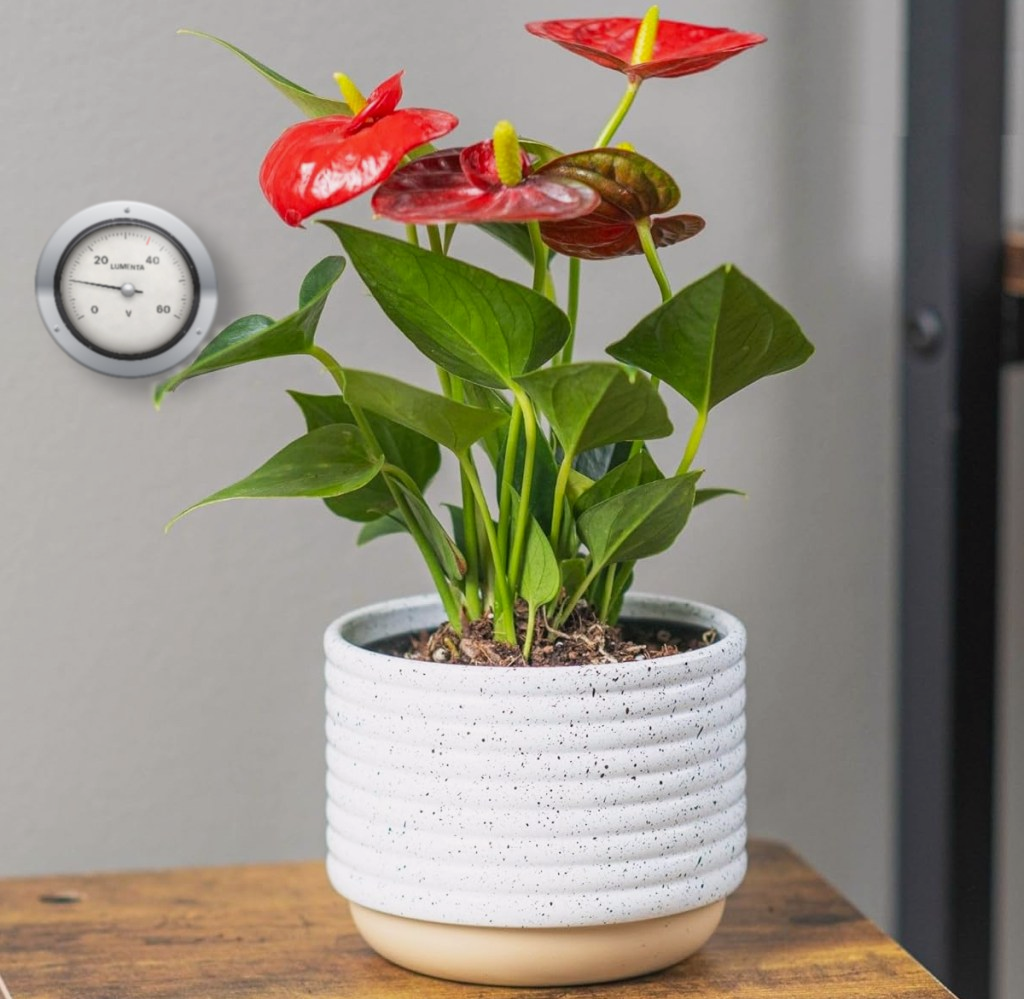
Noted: {"value": 10, "unit": "V"}
